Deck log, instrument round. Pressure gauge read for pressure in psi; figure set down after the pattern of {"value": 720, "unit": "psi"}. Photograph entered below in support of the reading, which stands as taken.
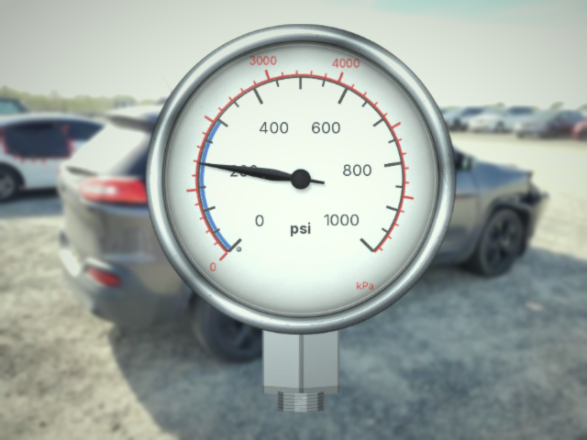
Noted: {"value": 200, "unit": "psi"}
